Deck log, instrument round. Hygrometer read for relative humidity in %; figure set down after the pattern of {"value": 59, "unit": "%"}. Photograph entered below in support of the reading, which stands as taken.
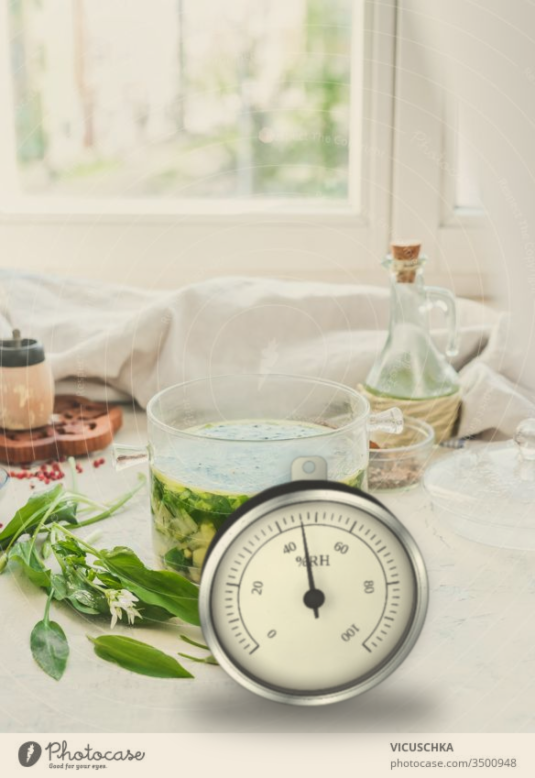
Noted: {"value": 46, "unit": "%"}
